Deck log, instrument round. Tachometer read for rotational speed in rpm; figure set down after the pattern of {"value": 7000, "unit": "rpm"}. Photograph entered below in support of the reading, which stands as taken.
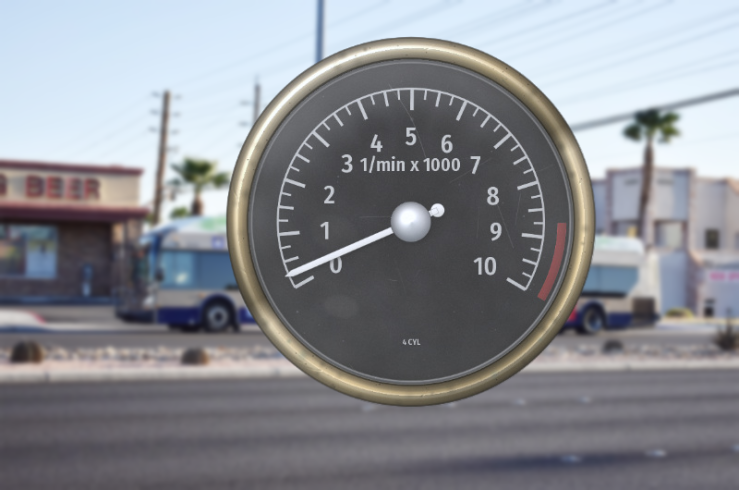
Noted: {"value": 250, "unit": "rpm"}
